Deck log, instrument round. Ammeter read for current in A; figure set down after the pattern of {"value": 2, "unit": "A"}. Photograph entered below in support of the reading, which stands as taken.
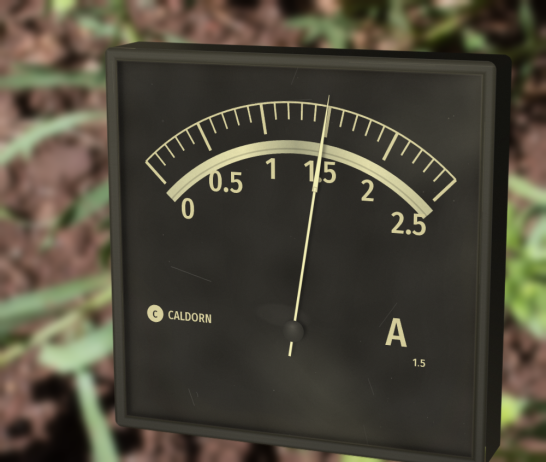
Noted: {"value": 1.5, "unit": "A"}
